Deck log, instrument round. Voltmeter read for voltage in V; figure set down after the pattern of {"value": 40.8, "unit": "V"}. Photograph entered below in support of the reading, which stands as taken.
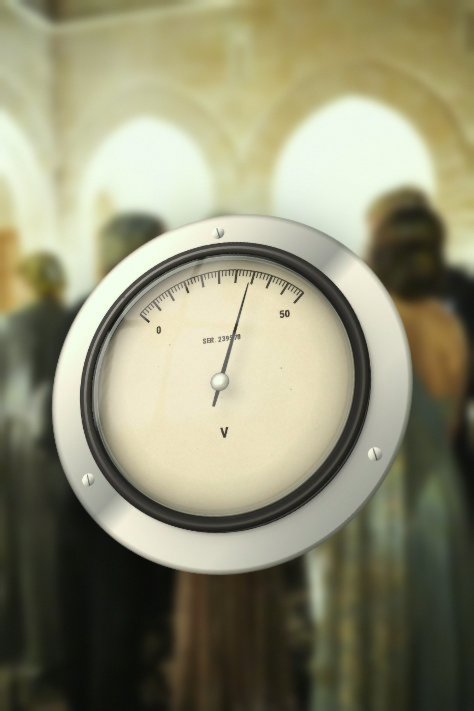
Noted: {"value": 35, "unit": "V"}
